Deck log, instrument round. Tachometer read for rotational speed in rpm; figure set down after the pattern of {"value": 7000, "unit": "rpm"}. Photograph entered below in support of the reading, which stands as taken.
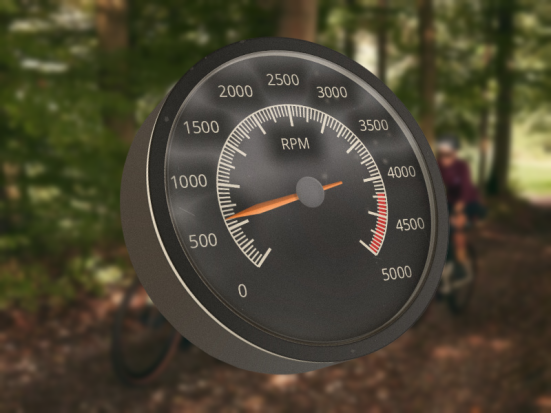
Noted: {"value": 600, "unit": "rpm"}
